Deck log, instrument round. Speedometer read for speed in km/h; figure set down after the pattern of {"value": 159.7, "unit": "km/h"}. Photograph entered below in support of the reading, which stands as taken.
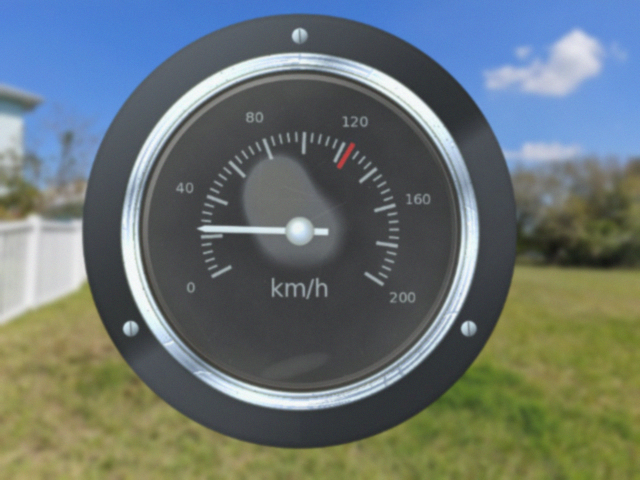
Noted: {"value": 24, "unit": "km/h"}
